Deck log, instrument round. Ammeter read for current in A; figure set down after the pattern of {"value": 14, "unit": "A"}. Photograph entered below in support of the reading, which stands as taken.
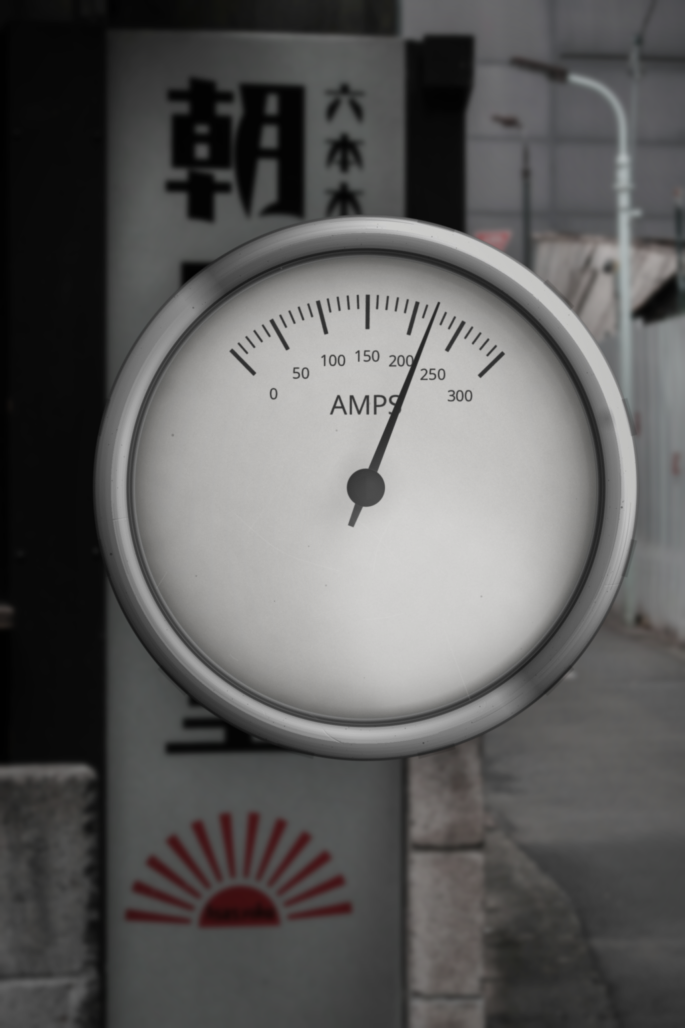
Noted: {"value": 220, "unit": "A"}
